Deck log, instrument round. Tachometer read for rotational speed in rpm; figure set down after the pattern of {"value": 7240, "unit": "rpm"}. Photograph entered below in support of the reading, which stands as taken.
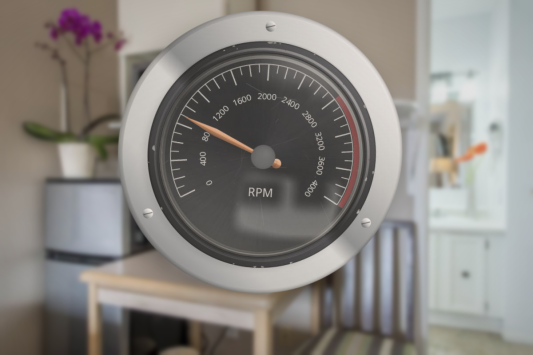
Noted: {"value": 900, "unit": "rpm"}
